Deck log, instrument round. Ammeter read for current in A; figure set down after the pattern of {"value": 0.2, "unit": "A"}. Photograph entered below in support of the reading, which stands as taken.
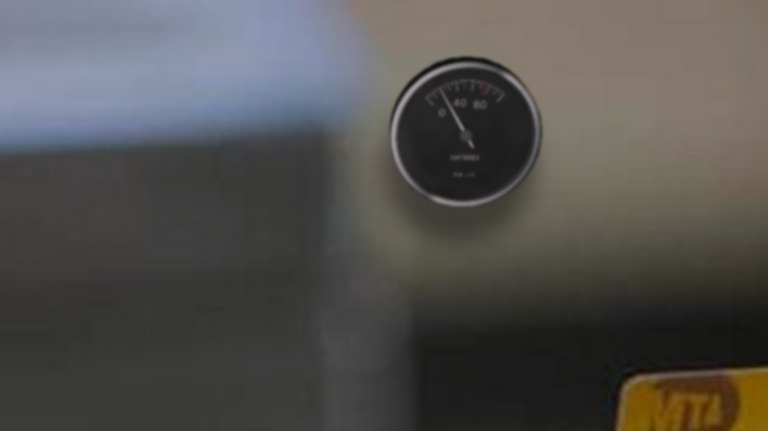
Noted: {"value": 20, "unit": "A"}
